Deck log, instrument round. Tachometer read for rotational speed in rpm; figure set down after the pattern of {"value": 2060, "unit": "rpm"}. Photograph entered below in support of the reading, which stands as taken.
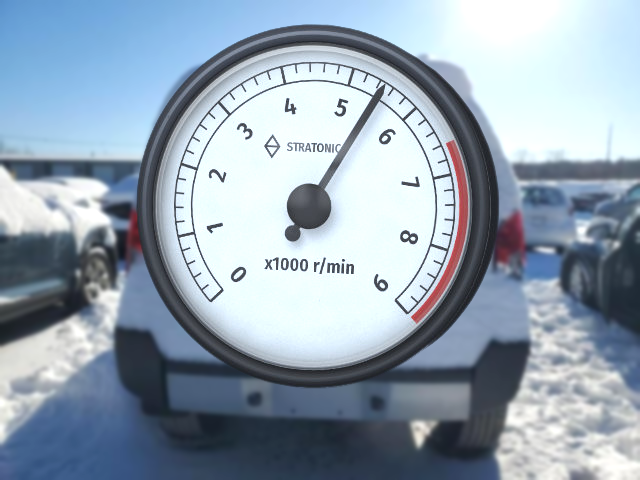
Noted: {"value": 5500, "unit": "rpm"}
